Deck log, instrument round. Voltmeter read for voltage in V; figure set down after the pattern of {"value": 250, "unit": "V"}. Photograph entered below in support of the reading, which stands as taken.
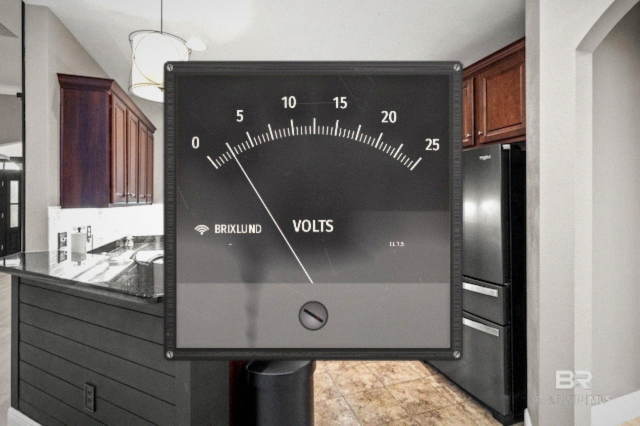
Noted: {"value": 2.5, "unit": "V"}
